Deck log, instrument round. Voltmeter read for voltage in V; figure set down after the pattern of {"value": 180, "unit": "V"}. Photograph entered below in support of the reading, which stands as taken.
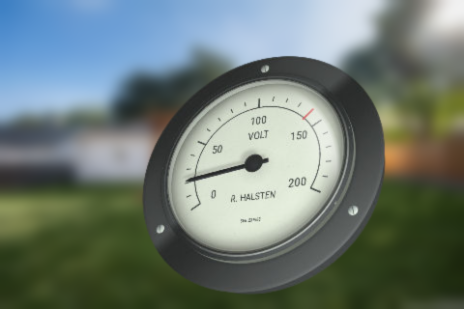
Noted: {"value": 20, "unit": "V"}
